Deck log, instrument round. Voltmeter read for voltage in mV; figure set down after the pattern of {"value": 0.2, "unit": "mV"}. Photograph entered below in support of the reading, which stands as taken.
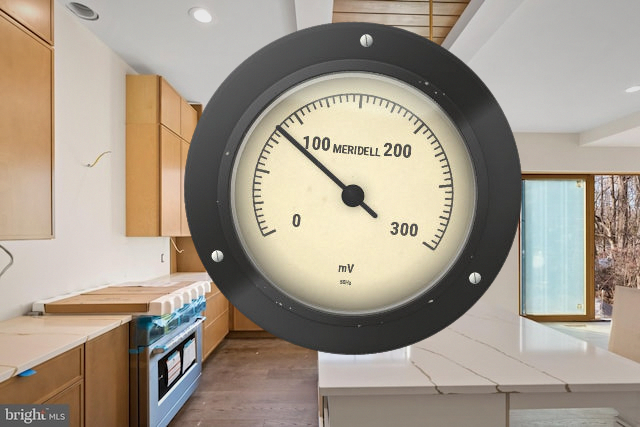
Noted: {"value": 85, "unit": "mV"}
